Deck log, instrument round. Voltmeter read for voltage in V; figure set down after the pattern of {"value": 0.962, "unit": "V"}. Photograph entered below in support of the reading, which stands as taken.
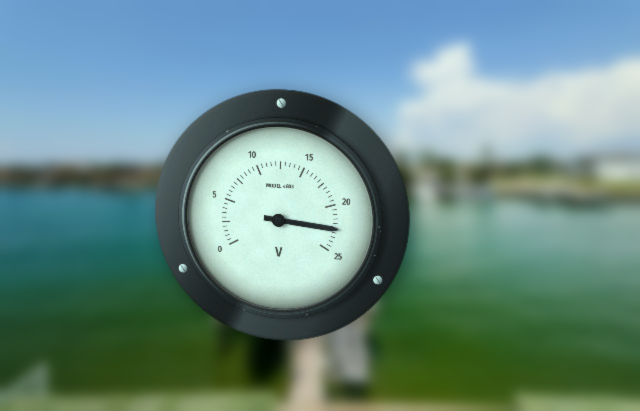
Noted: {"value": 22.5, "unit": "V"}
